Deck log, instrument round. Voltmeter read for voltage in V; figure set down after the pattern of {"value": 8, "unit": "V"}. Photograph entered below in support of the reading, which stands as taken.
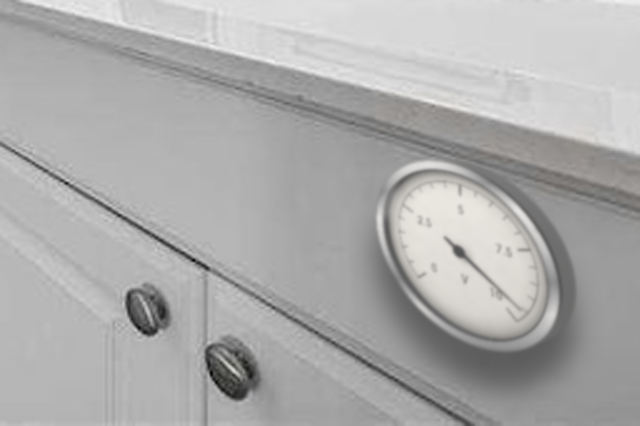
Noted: {"value": 9.5, "unit": "V"}
